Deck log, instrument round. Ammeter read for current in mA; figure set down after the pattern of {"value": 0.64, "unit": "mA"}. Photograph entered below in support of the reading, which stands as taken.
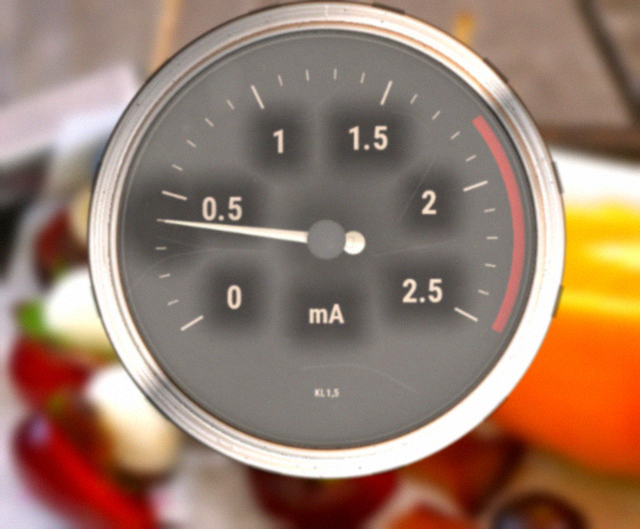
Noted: {"value": 0.4, "unit": "mA"}
